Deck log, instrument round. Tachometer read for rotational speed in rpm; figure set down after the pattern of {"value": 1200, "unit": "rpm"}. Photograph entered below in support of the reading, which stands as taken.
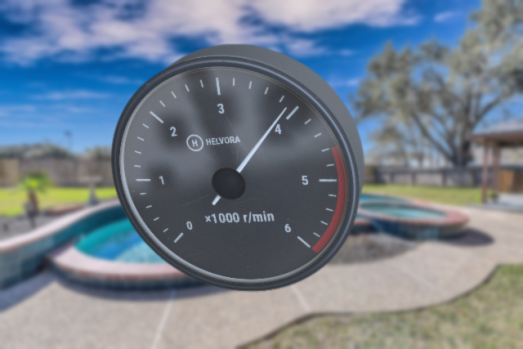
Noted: {"value": 3900, "unit": "rpm"}
